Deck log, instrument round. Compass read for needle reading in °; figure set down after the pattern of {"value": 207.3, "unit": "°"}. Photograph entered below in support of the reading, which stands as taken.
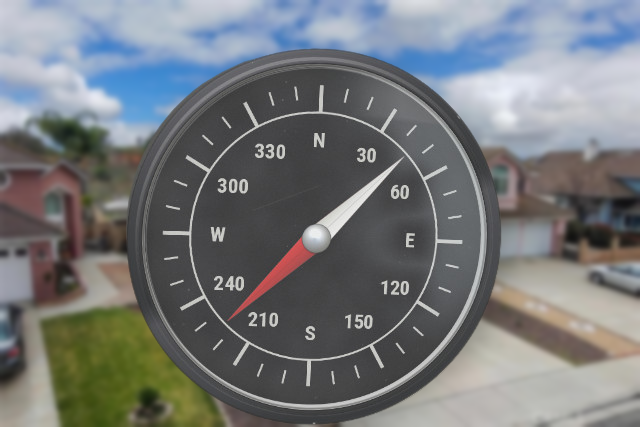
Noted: {"value": 225, "unit": "°"}
